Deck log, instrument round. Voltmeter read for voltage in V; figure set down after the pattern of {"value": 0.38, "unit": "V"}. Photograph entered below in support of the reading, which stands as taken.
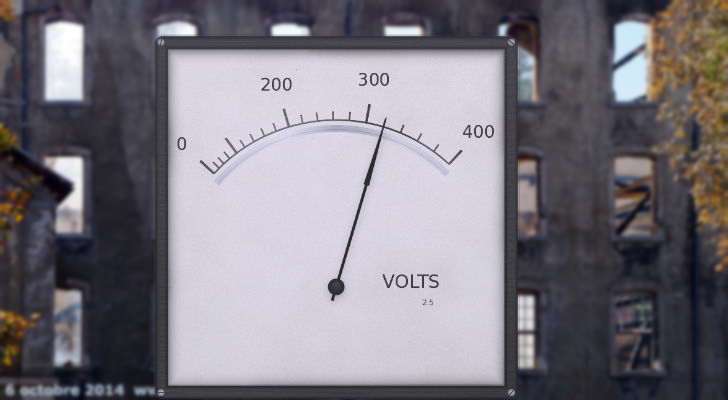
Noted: {"value": 320, "unit": "V"}
